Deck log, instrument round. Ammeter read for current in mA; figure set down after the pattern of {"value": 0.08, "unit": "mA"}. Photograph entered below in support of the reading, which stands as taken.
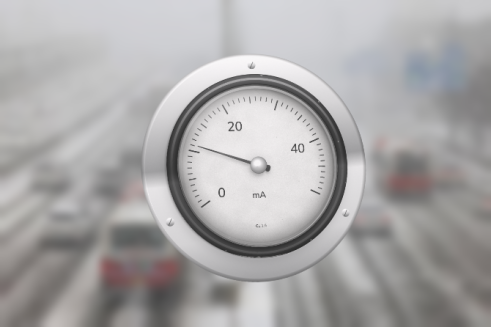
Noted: {"value": 11, "unit": "mA"}
